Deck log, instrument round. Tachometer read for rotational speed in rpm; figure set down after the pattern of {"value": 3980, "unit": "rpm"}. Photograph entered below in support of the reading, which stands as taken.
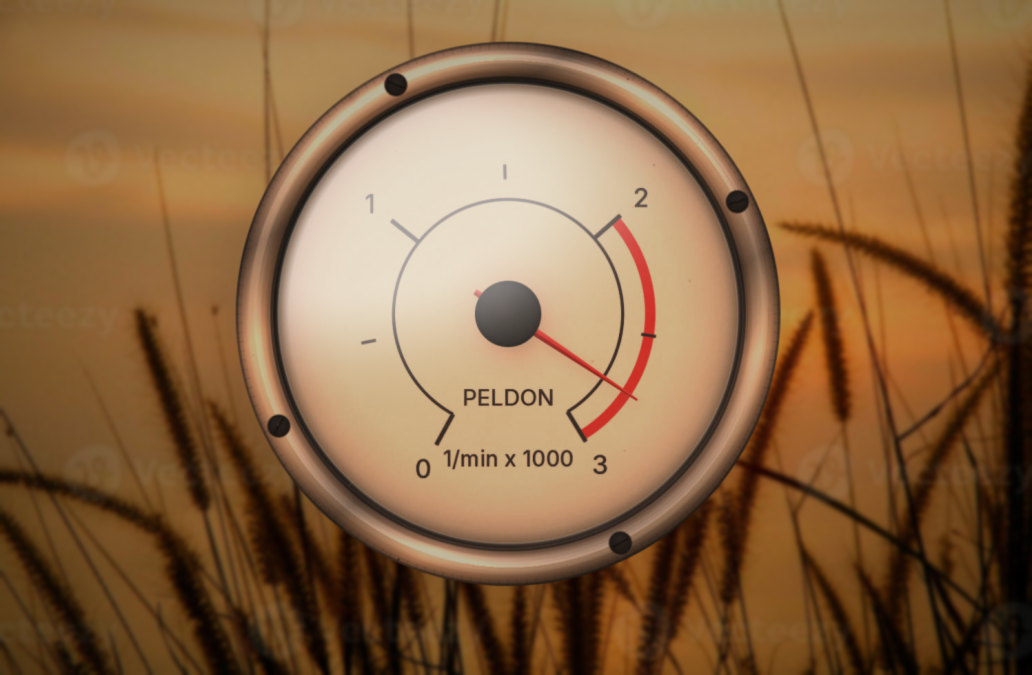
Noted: {"value": 2750, "unit": "rpm"}
